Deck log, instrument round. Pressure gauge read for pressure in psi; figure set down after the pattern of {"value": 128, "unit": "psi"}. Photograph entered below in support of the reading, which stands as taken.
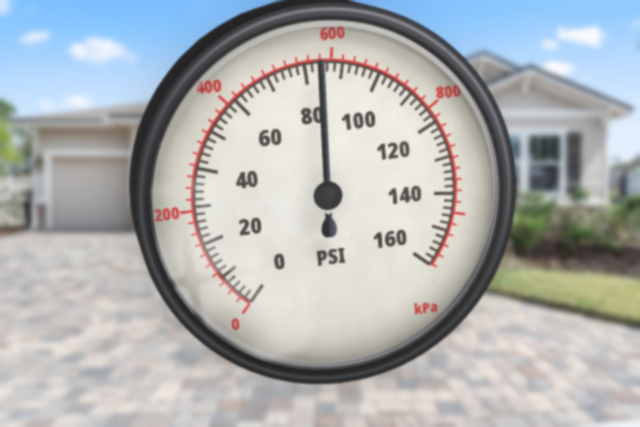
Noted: {"value": 84, "unit": "psi"}
